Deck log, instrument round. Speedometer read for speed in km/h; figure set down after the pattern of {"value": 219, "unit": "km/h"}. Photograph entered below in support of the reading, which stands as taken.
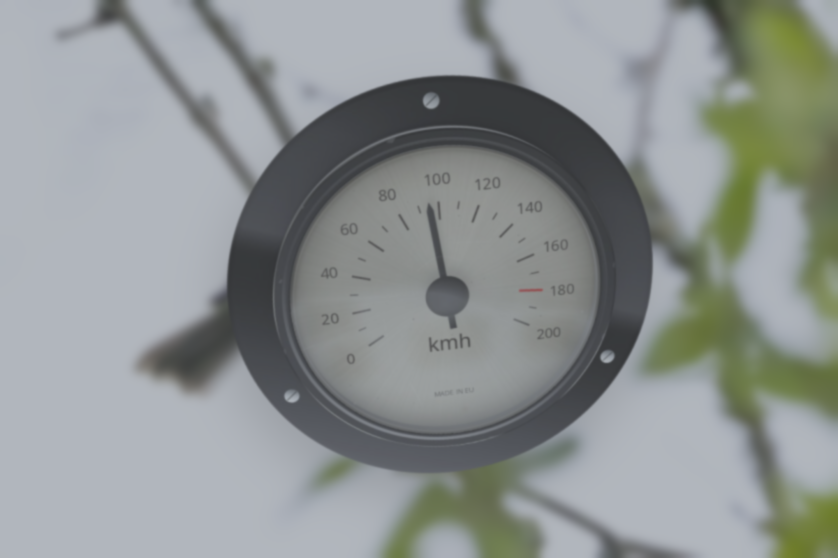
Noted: {"value": 95, "unit": "km/h"}
